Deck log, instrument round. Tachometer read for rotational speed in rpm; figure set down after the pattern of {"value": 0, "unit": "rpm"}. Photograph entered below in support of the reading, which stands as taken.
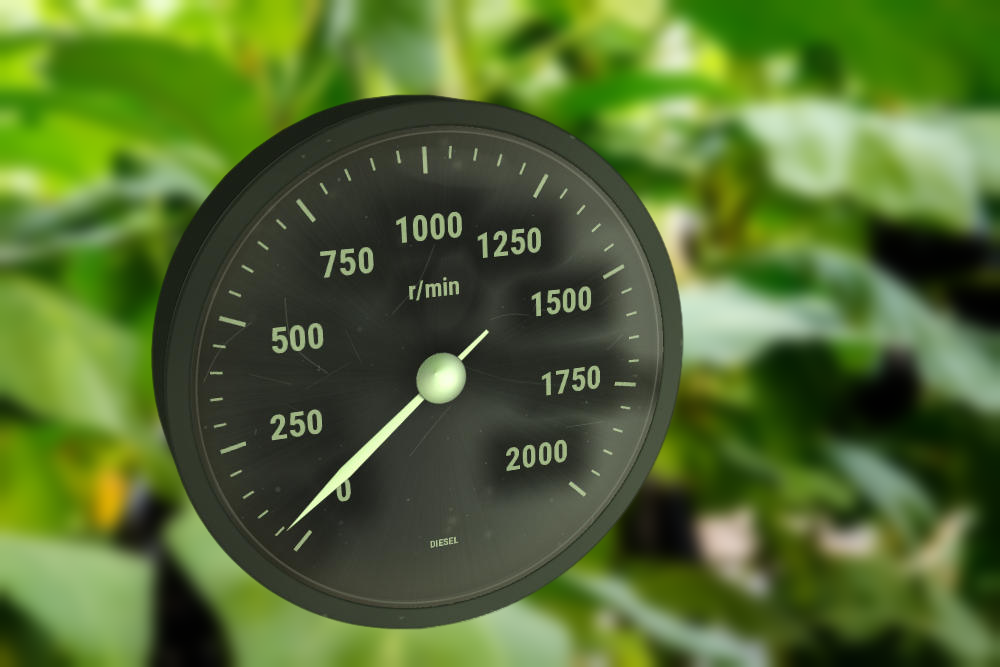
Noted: {"value": 50, "unit": "rpm"}
